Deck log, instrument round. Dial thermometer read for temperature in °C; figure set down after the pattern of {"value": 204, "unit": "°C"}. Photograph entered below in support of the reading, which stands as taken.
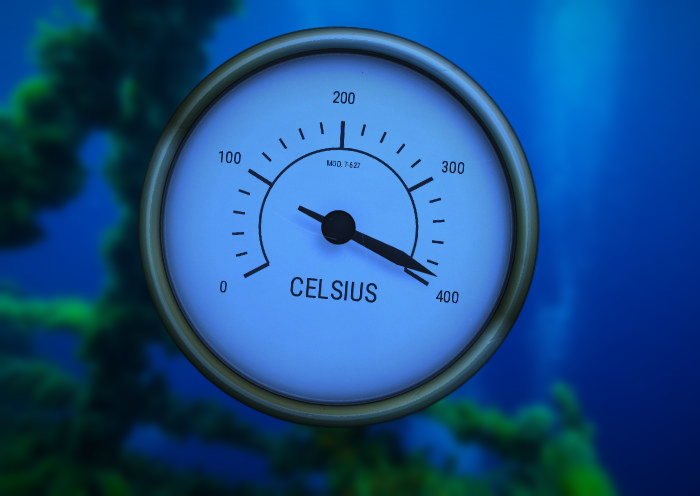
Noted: {"value": 390, "unit": "°C"}
